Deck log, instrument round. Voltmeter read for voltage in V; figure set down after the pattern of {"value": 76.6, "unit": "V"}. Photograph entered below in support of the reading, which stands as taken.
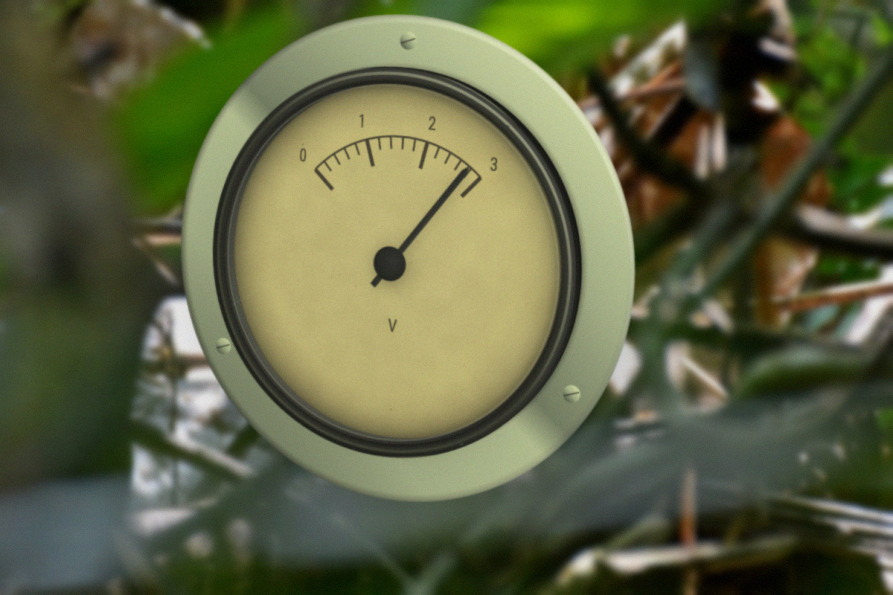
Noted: {"value": 2.8, "unit": "V"}
